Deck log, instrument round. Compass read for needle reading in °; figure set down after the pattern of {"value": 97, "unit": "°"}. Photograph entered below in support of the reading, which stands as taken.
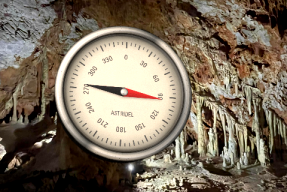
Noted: {"value": 95, "unit": "°"}
